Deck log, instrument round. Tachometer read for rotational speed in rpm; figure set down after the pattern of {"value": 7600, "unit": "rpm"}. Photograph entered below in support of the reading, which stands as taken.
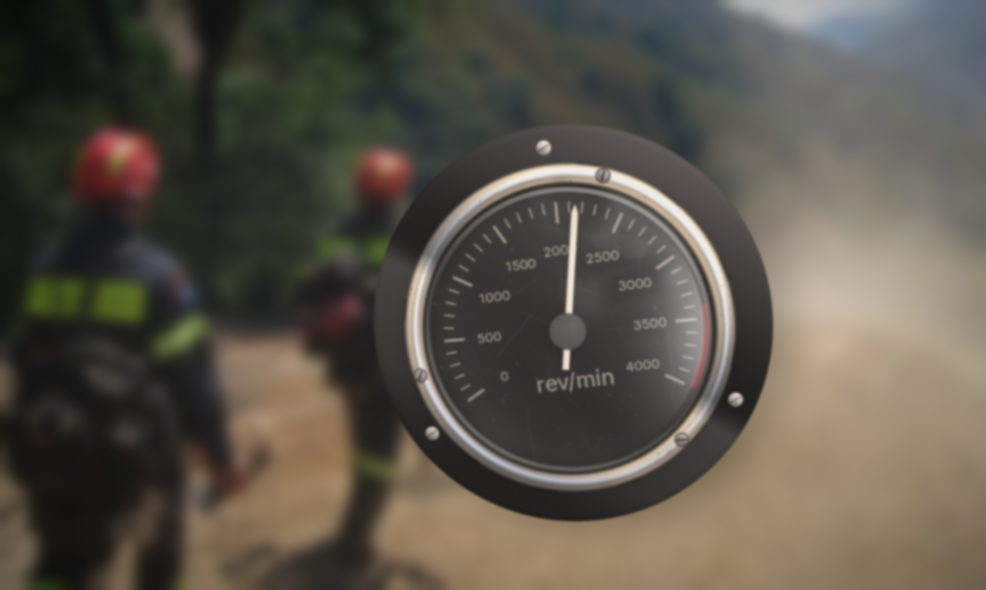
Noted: {"value": 2150, "unit": "rpm"}
